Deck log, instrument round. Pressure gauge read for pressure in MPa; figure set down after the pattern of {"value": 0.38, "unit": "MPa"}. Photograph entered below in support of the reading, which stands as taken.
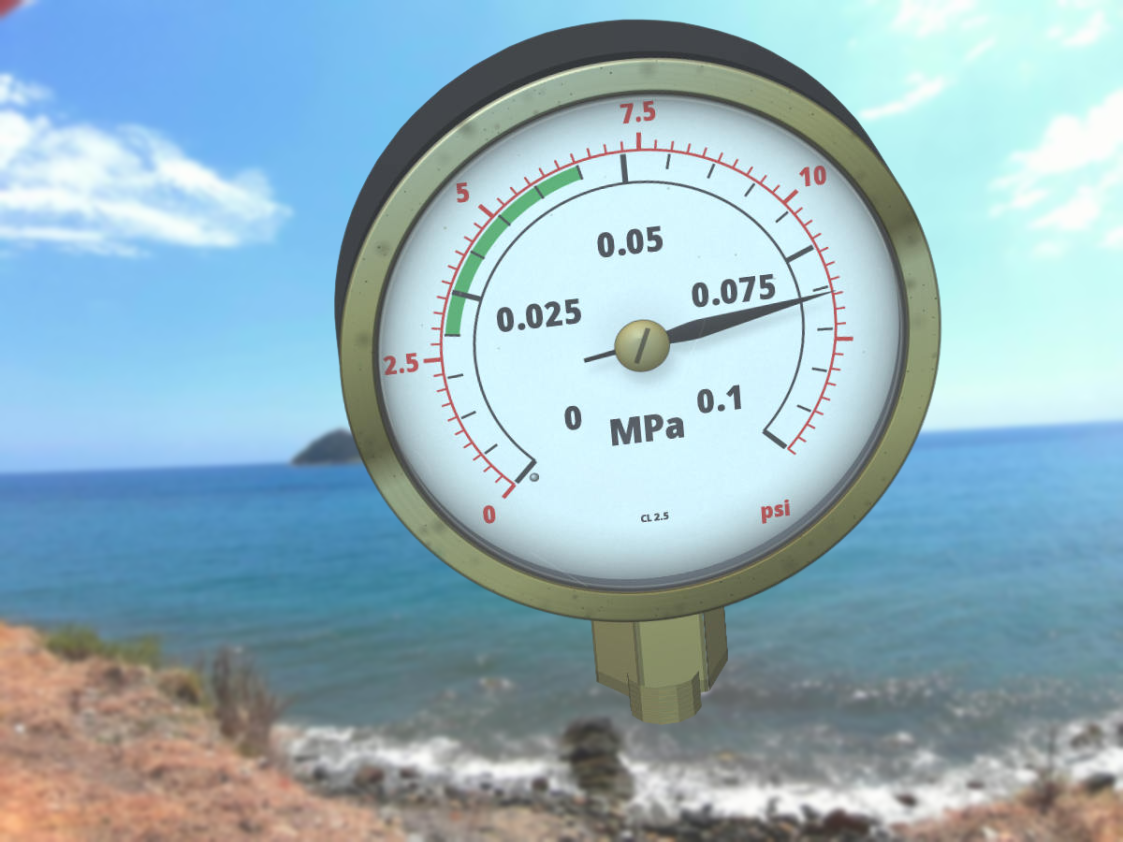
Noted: {"value": 0.08, "unit": "MPa"}
